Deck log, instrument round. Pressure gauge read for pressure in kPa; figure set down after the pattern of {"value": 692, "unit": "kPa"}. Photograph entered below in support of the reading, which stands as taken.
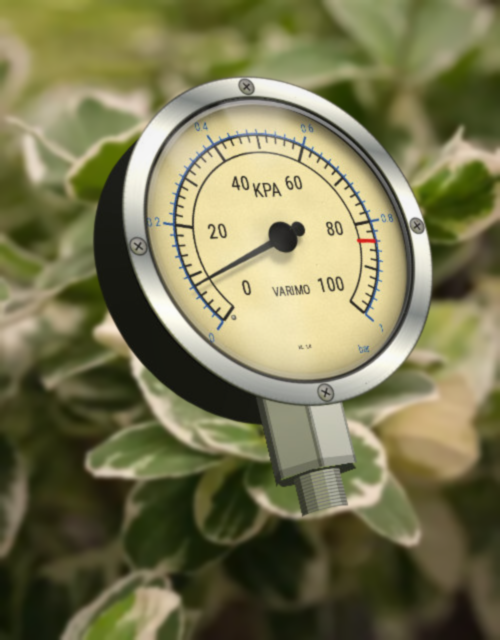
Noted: {"value": 8, "unit": "kPa"}
